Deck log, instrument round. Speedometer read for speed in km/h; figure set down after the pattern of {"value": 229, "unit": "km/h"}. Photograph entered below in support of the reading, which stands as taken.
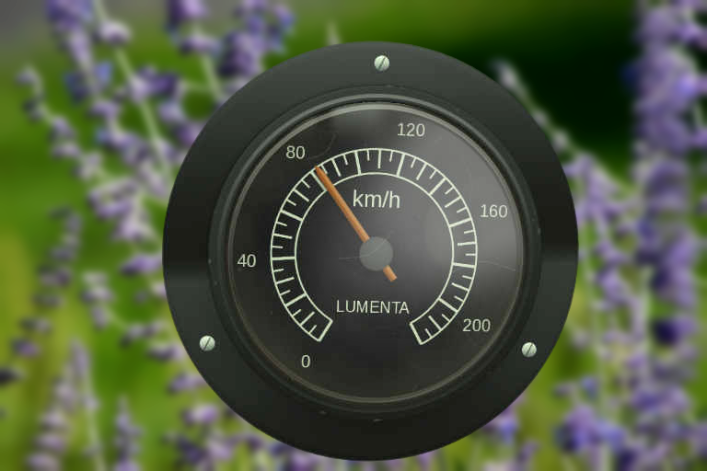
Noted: {"value": 82.5, "unit": "km/h"}
